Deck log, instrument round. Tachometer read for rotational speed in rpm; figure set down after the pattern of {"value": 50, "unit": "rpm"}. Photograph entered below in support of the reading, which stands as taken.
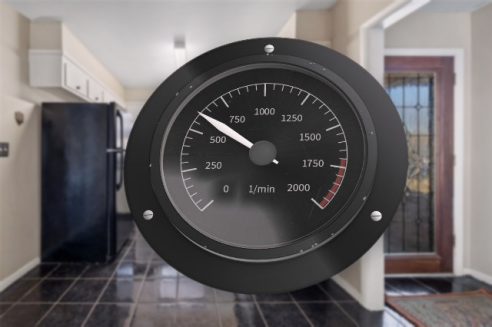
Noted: {"value": 600, "unit": "rpm"}
